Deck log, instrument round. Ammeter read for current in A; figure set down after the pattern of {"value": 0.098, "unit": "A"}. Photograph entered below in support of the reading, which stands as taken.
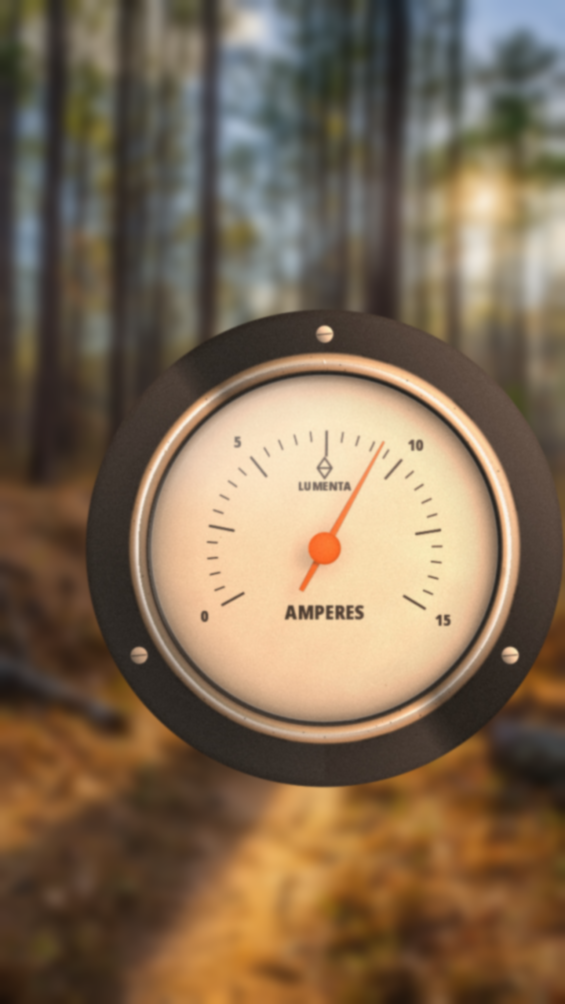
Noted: {"value": 9.25, "unit": "A"}
